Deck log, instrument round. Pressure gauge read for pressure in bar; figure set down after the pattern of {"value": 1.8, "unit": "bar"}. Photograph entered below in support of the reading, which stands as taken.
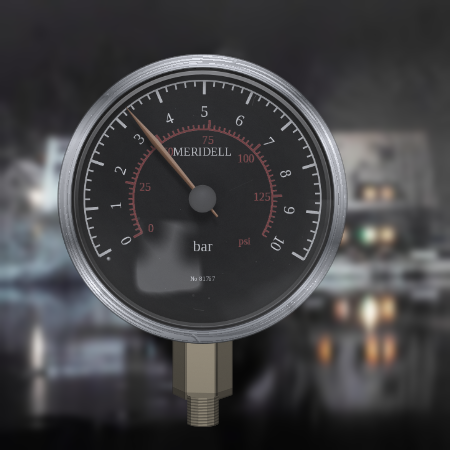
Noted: {"value": 3.3, "unit": "bar"}
